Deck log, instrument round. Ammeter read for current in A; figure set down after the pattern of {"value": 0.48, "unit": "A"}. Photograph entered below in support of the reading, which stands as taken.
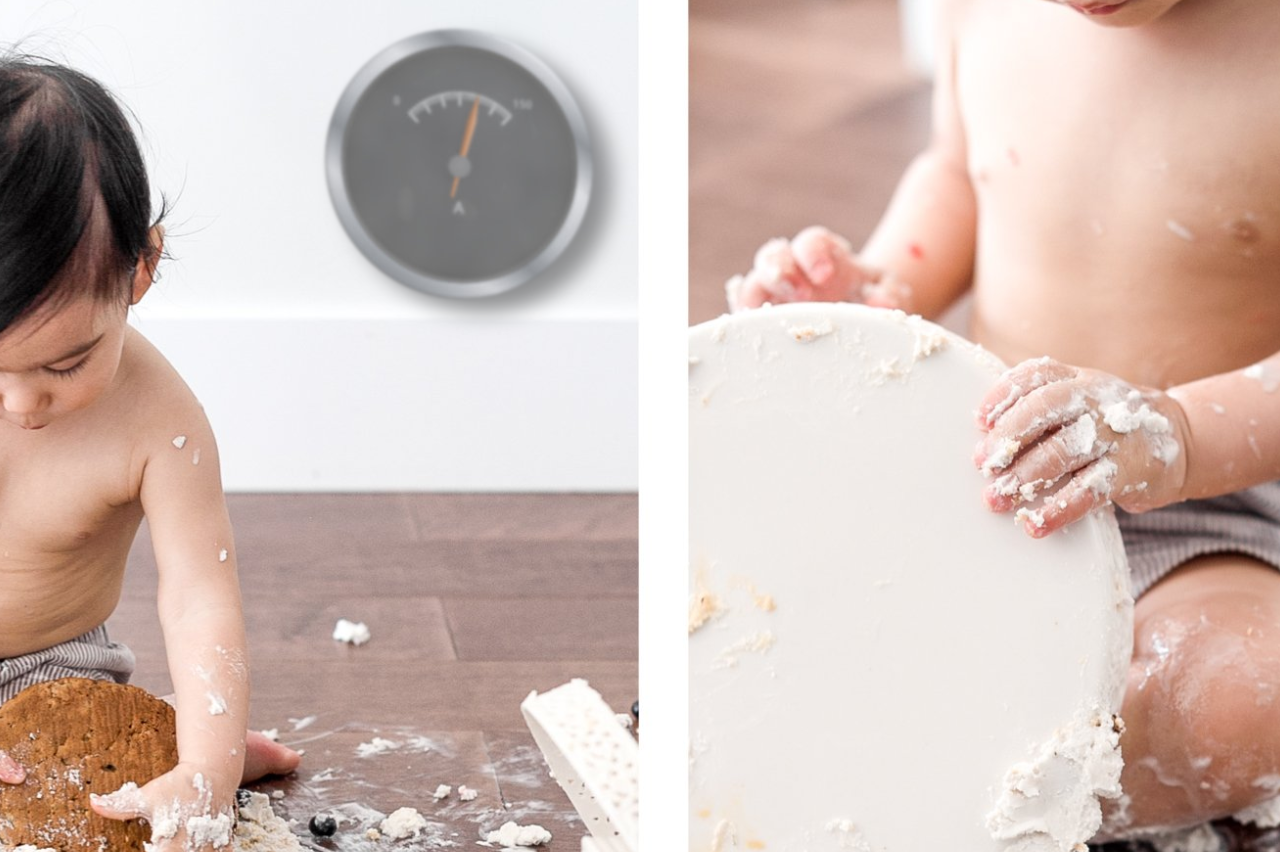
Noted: {"value": 100, "unit": "A"}
